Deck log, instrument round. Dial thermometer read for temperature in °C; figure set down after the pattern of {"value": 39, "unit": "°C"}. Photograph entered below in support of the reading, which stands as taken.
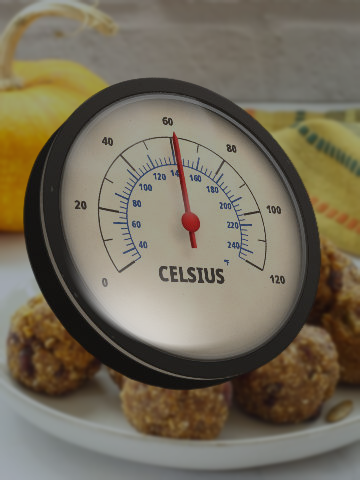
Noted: {"value": 60, "unit": "°C"}
